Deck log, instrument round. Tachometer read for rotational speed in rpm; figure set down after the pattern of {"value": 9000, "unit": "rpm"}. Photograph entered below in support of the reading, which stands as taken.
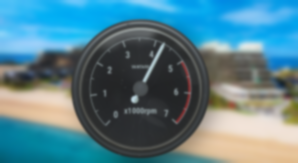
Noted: {"value": 4250, "unit": "rpm"}
